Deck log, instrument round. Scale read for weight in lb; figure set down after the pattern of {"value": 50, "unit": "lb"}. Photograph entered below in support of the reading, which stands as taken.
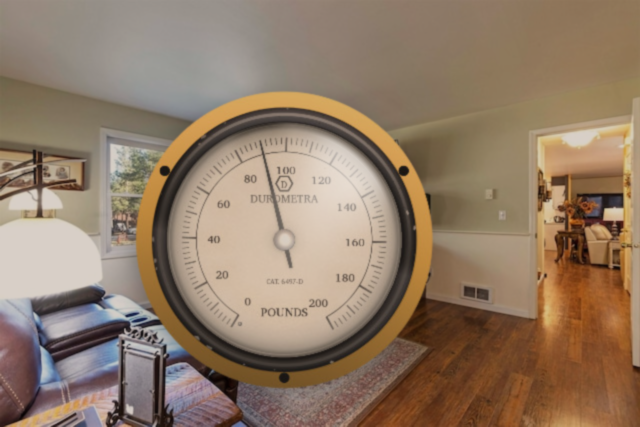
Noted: {"value": 90, "unit": "lb"}
